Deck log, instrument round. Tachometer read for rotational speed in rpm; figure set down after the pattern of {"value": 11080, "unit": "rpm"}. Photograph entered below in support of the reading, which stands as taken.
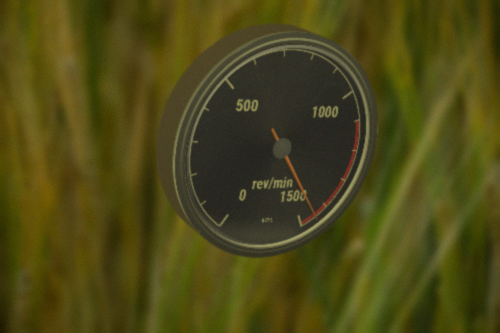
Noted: {"value": 1450, "unit": "rpm"}
